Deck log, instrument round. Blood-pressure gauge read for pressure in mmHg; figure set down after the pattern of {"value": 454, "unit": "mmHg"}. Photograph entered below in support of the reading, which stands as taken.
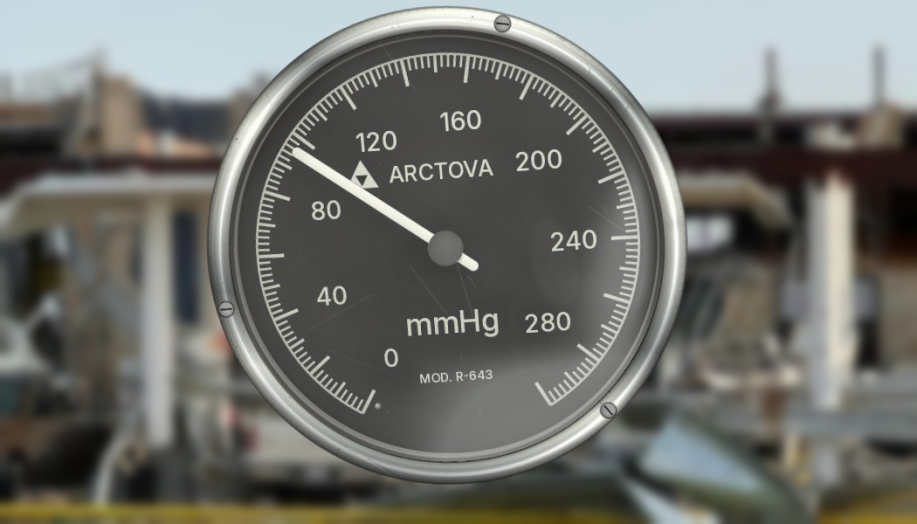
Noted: {"value": 96, "unit": "mmHg"}
